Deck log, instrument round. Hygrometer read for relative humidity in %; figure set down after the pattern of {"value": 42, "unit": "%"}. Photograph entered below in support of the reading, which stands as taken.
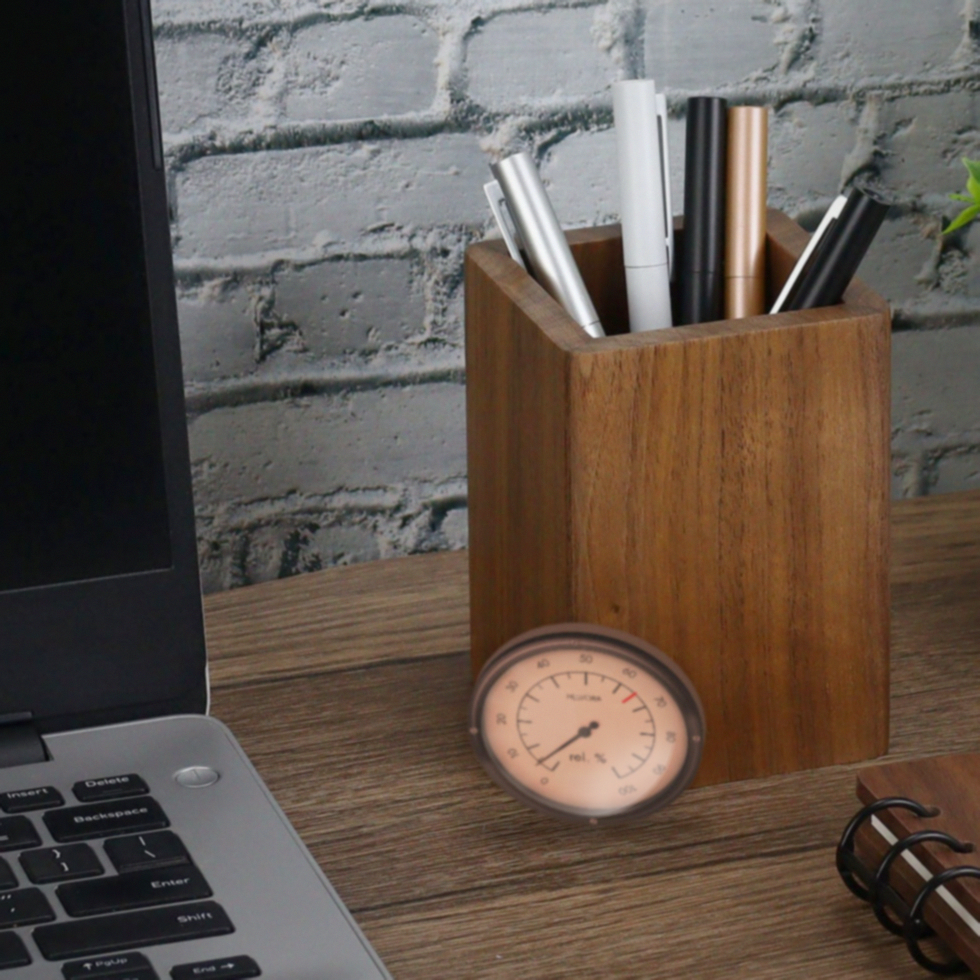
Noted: {"value": 5, "unit": "%"}
